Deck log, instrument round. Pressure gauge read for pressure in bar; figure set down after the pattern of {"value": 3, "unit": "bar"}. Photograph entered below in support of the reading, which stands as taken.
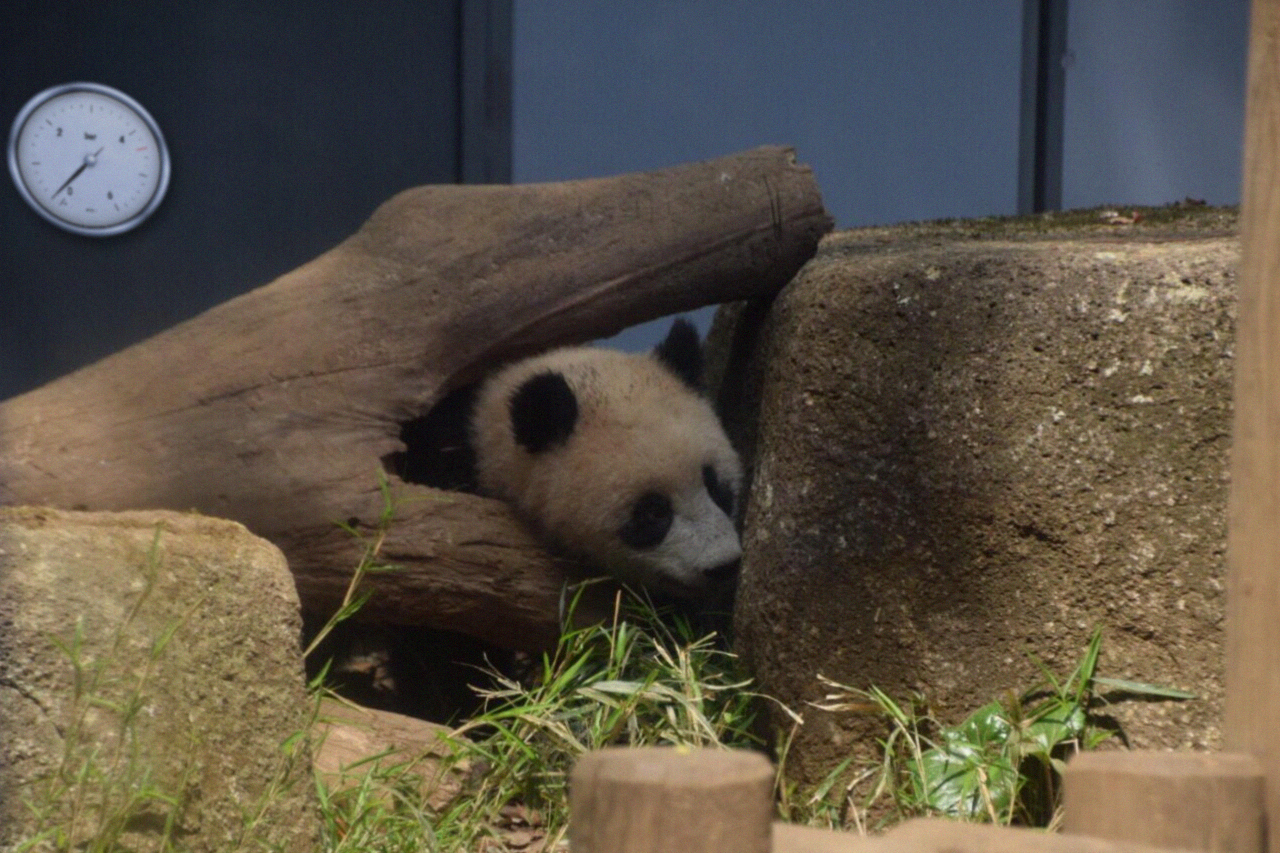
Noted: {"value": 0.2, "unit": "bar"}
